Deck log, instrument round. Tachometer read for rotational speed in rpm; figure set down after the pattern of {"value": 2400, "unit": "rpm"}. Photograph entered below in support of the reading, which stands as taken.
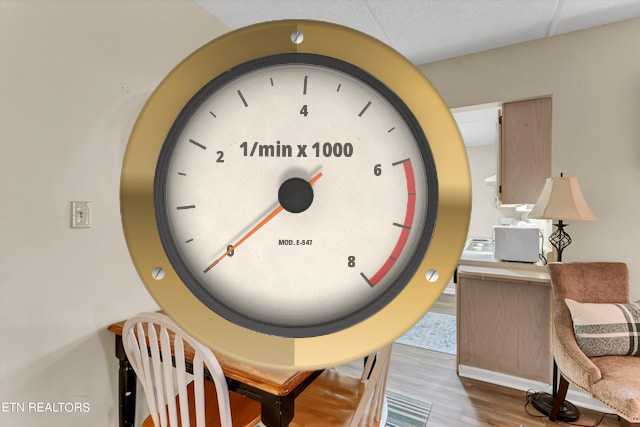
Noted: {"value": 0, "unit": "rpm"}
